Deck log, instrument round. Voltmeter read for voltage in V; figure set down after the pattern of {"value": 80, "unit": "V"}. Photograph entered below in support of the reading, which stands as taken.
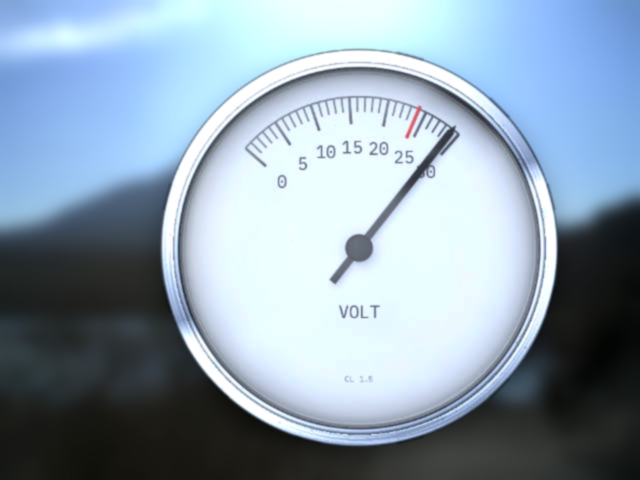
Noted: {"value": 29, "unit": "V"}
